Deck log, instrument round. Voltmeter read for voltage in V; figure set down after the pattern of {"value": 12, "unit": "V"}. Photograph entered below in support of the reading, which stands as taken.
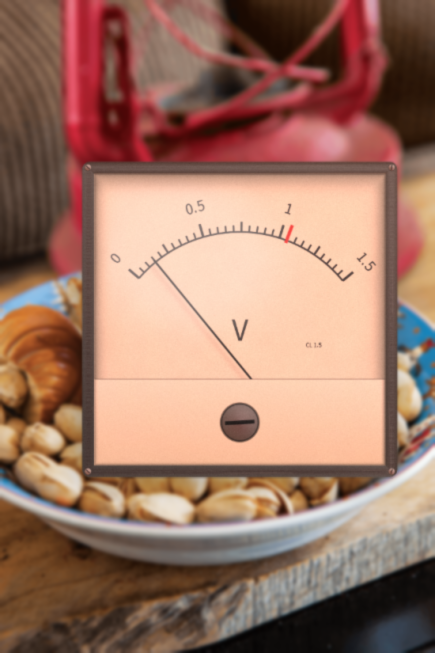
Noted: {"value": 0.15, "unit": "V"}
